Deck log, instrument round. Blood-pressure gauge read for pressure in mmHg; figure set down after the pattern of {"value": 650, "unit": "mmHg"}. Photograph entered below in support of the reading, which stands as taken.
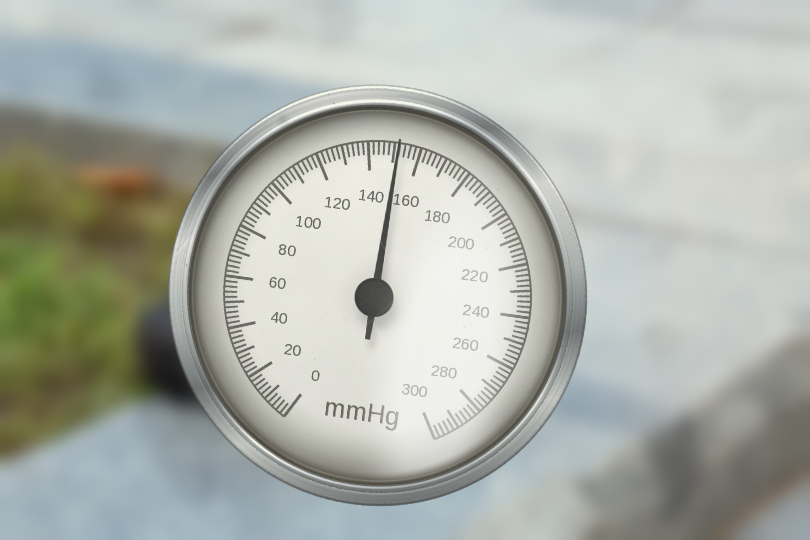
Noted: {"value": 152, "unit": "mmHg"}
